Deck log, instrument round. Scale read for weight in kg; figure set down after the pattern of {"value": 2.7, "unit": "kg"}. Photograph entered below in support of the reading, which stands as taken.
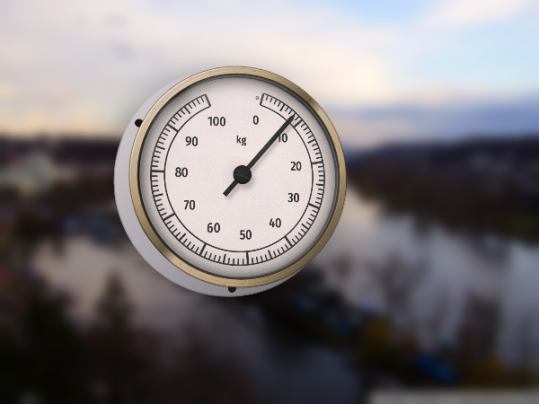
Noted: {"value": 8, "unit": "kg"}
